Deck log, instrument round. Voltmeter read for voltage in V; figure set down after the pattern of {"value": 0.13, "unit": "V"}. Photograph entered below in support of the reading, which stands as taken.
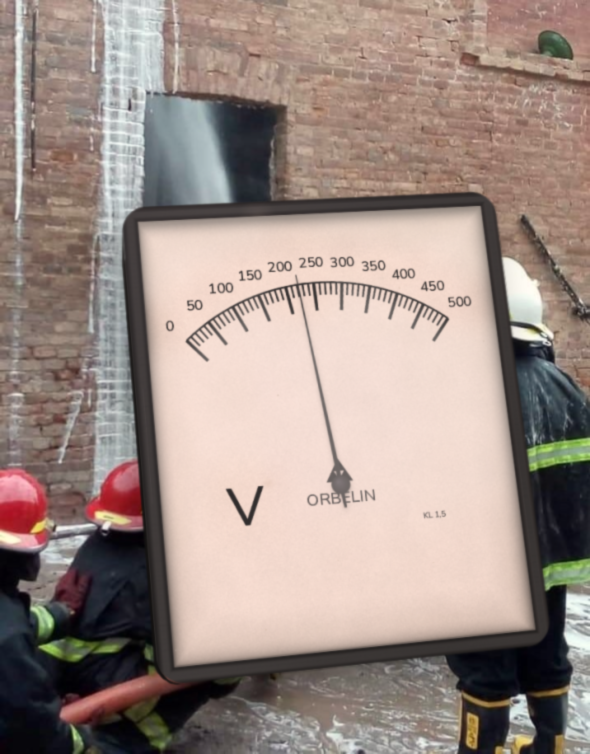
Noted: {"value": 220, "unit": "V"}
